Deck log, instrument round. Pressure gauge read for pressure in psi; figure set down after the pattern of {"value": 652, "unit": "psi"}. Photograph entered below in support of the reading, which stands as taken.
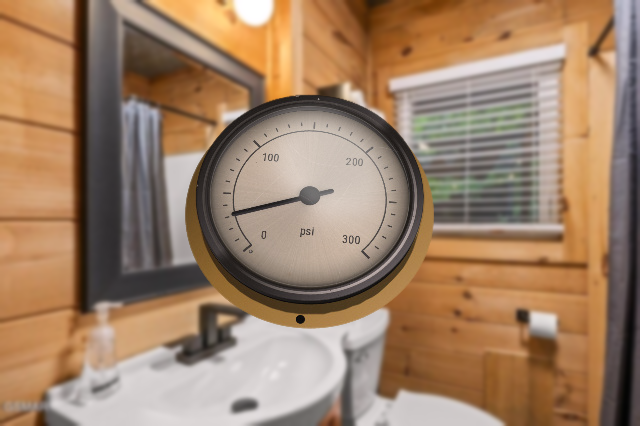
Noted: {"value": 30, "unit": "psi"}
